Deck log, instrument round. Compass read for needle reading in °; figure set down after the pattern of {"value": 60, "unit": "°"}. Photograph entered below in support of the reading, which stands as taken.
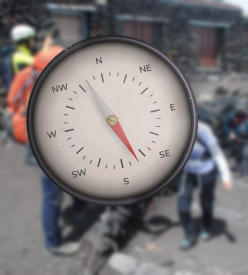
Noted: {"value": 160, "unit": "°"}
